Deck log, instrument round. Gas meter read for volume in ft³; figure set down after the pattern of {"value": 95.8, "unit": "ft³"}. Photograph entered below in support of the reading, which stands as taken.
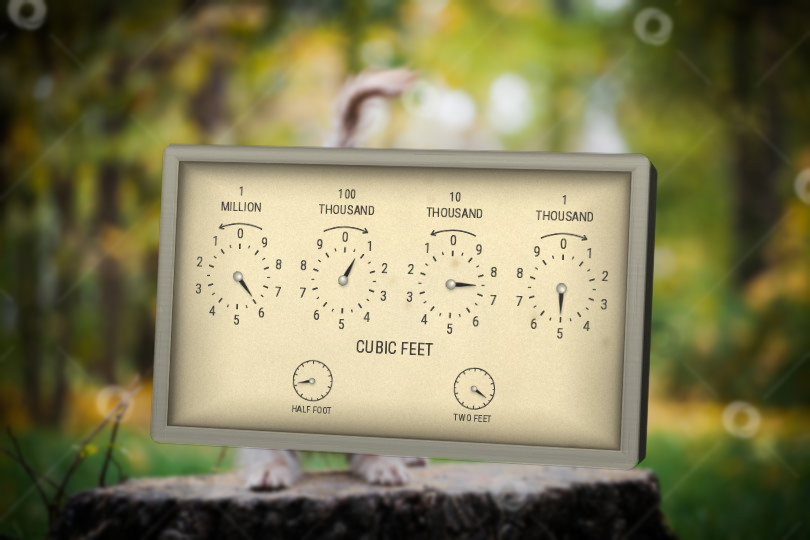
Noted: {"value": 607500, "unit": "ft³"}
